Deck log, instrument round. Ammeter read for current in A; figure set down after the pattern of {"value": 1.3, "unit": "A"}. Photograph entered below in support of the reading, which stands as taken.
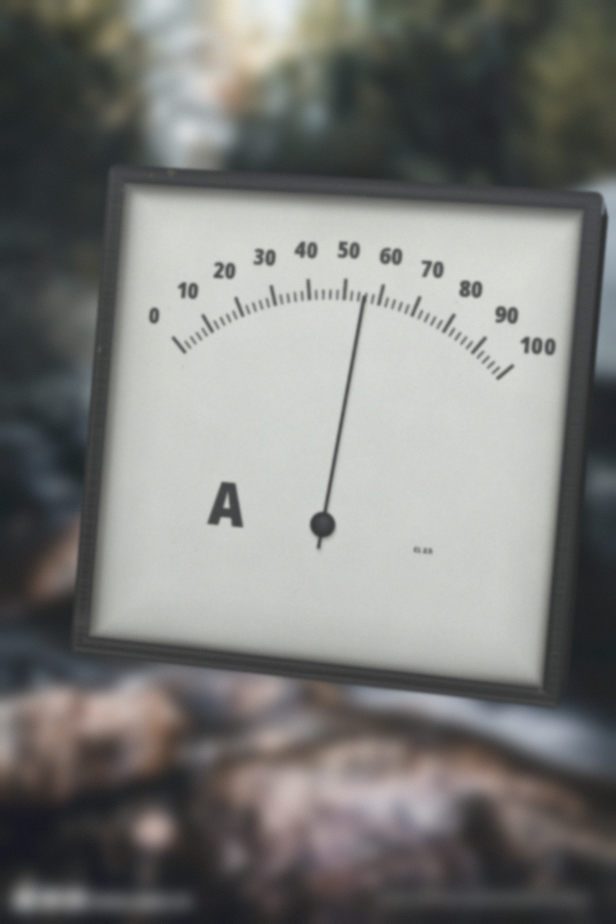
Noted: {"value": 56, "unit": "A"}
